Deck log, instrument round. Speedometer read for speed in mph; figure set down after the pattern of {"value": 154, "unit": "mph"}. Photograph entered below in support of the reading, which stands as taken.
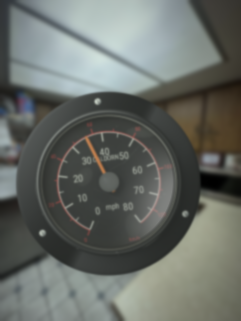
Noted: {"value": 35, "unit": "mph"}
